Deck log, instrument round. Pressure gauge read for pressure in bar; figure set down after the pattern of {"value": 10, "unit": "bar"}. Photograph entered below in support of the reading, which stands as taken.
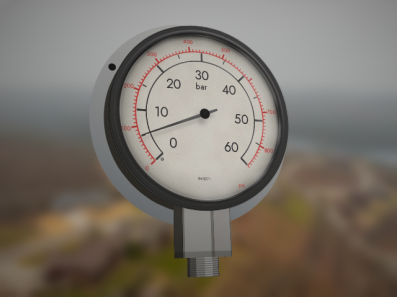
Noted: {"value": 5, "unit": "bar"}
